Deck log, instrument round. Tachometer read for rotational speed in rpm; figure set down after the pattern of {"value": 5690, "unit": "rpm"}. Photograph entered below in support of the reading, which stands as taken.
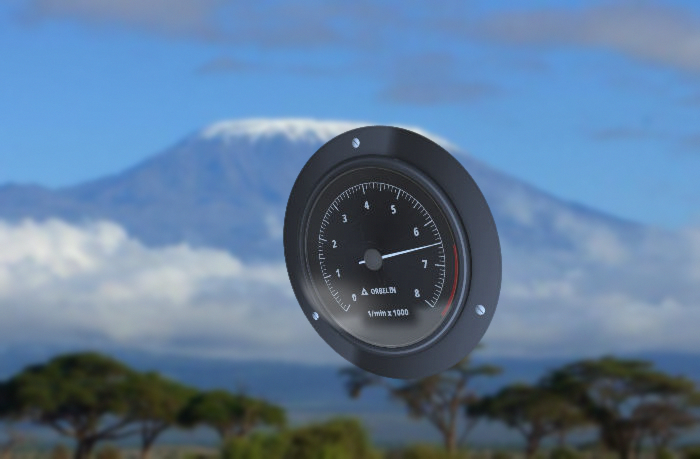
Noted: {"value": 6500, "unit": "rpm"}
